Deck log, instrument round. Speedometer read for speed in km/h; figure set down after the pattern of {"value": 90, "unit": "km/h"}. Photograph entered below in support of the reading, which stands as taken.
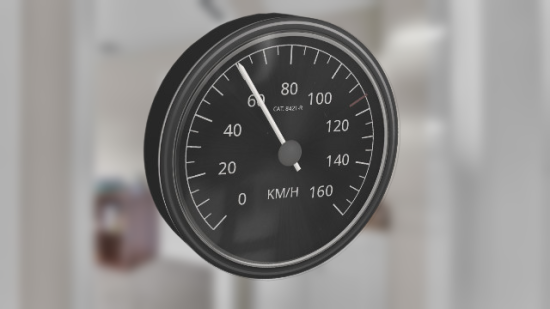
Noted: {"value": 60, "unit": "km/h"}
